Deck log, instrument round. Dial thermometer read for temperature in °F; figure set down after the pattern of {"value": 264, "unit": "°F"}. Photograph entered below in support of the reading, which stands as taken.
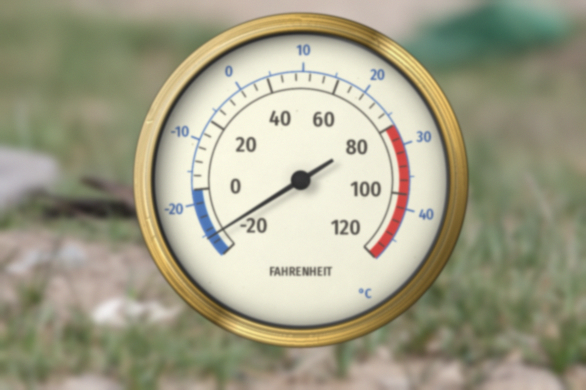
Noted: {"value": -14, "unit": "°F"}
